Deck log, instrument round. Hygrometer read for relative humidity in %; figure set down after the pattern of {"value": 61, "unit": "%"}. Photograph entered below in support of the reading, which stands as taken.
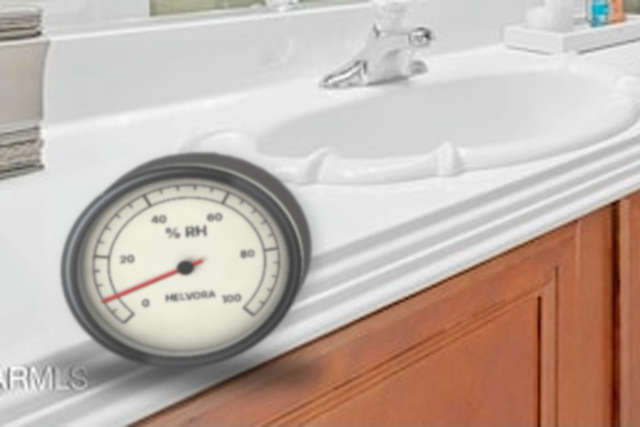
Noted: {"value": 8, "unit": "%"}
